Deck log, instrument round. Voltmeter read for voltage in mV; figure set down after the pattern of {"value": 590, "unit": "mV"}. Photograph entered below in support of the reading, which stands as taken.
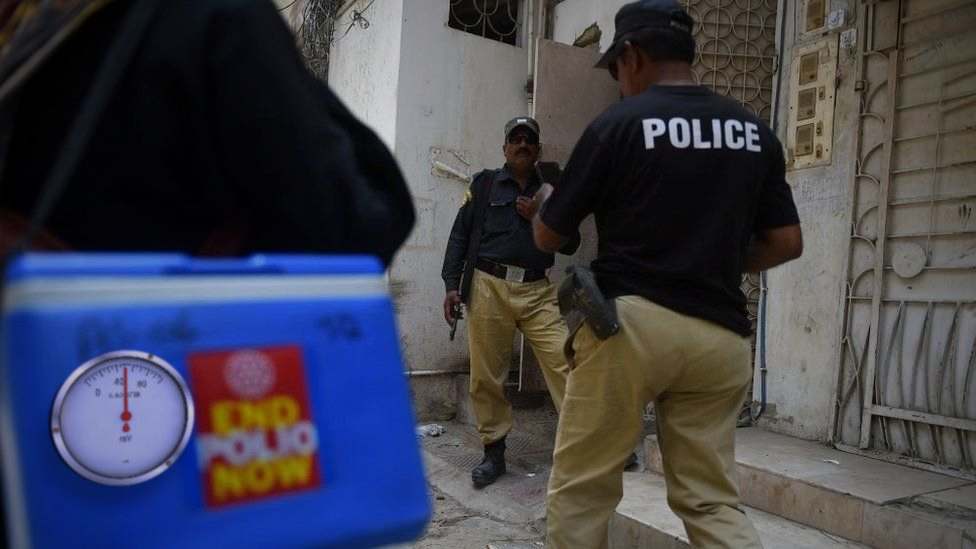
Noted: {"value": 50, "unit": "mV"}
